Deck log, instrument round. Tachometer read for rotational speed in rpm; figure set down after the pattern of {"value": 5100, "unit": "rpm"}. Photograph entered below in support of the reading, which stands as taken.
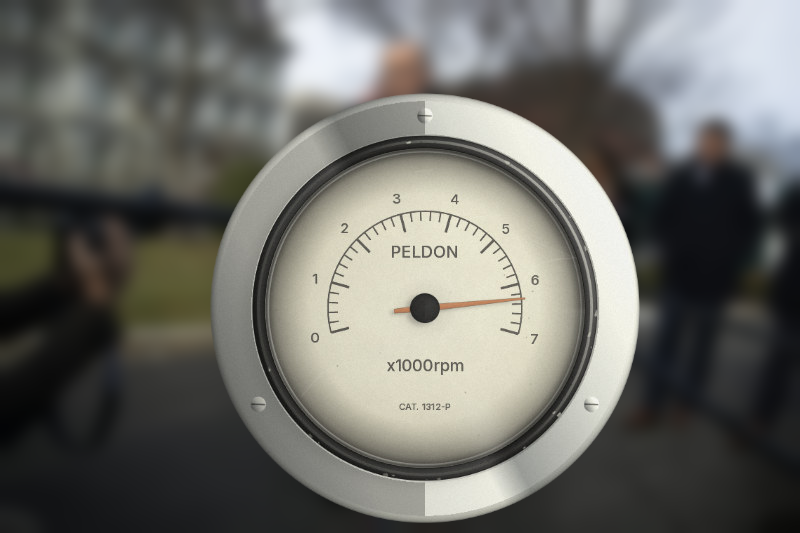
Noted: {"value": 6300, "unit": "rpm"}
